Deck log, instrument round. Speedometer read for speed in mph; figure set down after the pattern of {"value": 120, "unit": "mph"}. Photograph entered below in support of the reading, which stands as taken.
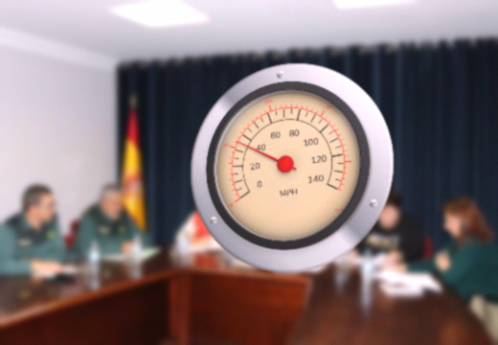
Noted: {"value": 35, "unit": "mph"}
